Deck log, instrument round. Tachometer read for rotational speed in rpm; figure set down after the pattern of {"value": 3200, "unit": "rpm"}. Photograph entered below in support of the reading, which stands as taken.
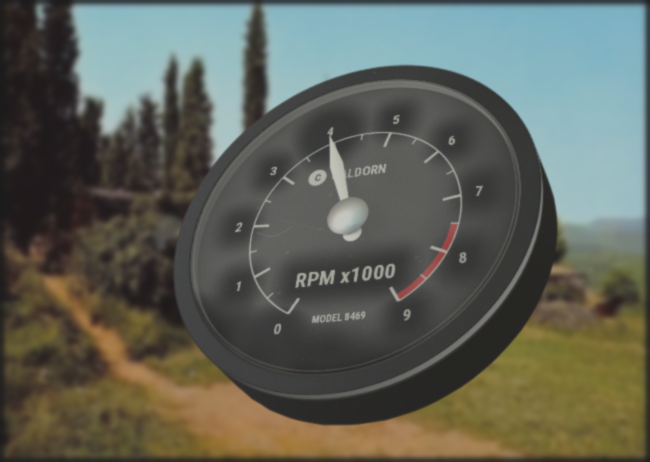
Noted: {"value": 4000, "unit": "rpm"}
